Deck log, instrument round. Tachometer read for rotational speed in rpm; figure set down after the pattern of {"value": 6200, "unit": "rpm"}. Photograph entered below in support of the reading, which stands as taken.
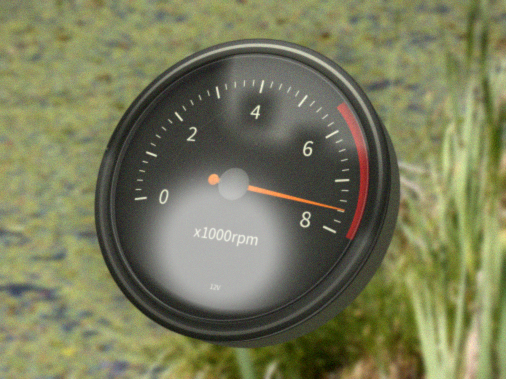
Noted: {"value": 7600, "unit": "rpm"}
